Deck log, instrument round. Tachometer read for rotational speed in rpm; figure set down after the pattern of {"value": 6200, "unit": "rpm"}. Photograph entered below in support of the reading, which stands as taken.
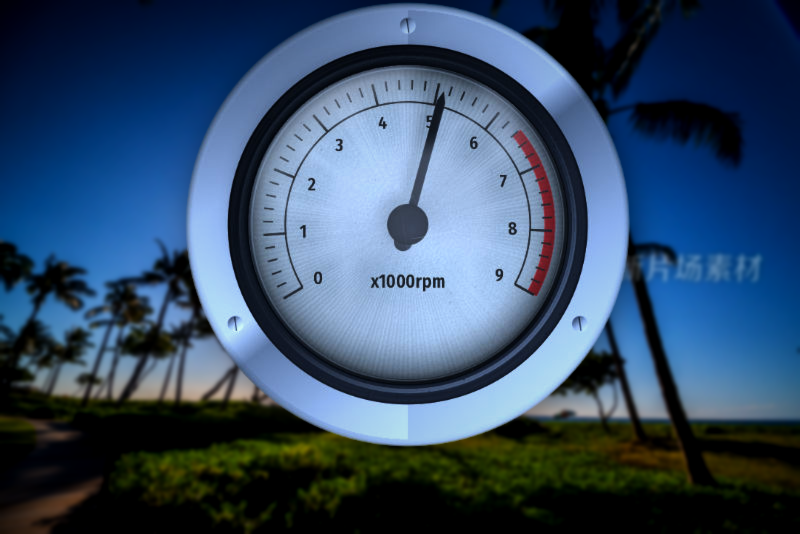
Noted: {"value": 5100, "unit": "rpm"}
